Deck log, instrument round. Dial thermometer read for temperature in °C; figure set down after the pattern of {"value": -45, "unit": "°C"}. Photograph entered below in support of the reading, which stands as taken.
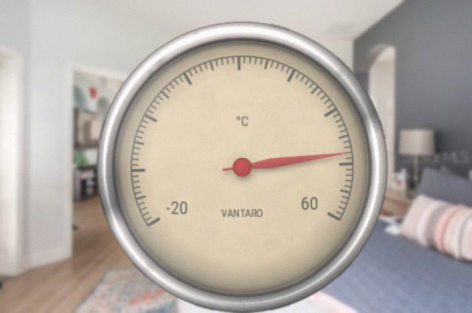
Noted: {"value": 48, "unit": "°C"}
